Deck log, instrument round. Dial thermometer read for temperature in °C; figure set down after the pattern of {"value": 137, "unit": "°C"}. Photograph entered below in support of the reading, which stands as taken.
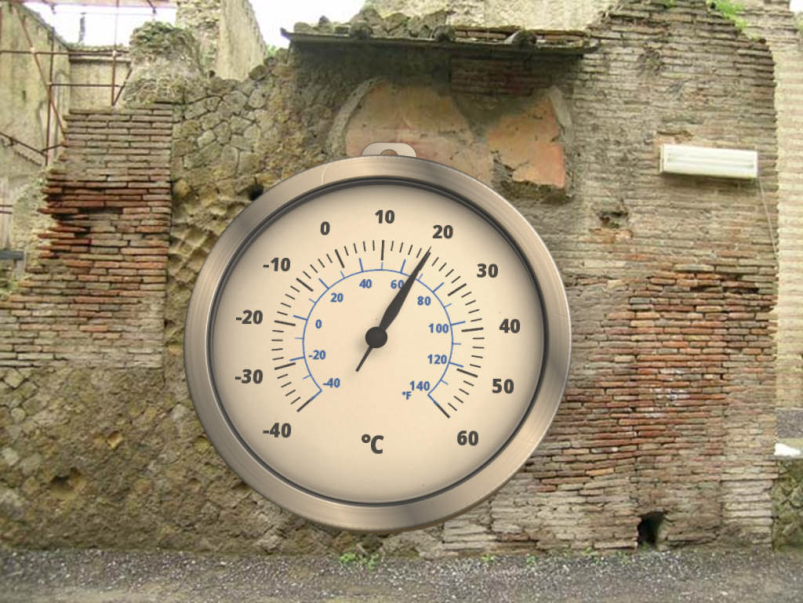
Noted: {"value": 20, "unit": "°C"}
